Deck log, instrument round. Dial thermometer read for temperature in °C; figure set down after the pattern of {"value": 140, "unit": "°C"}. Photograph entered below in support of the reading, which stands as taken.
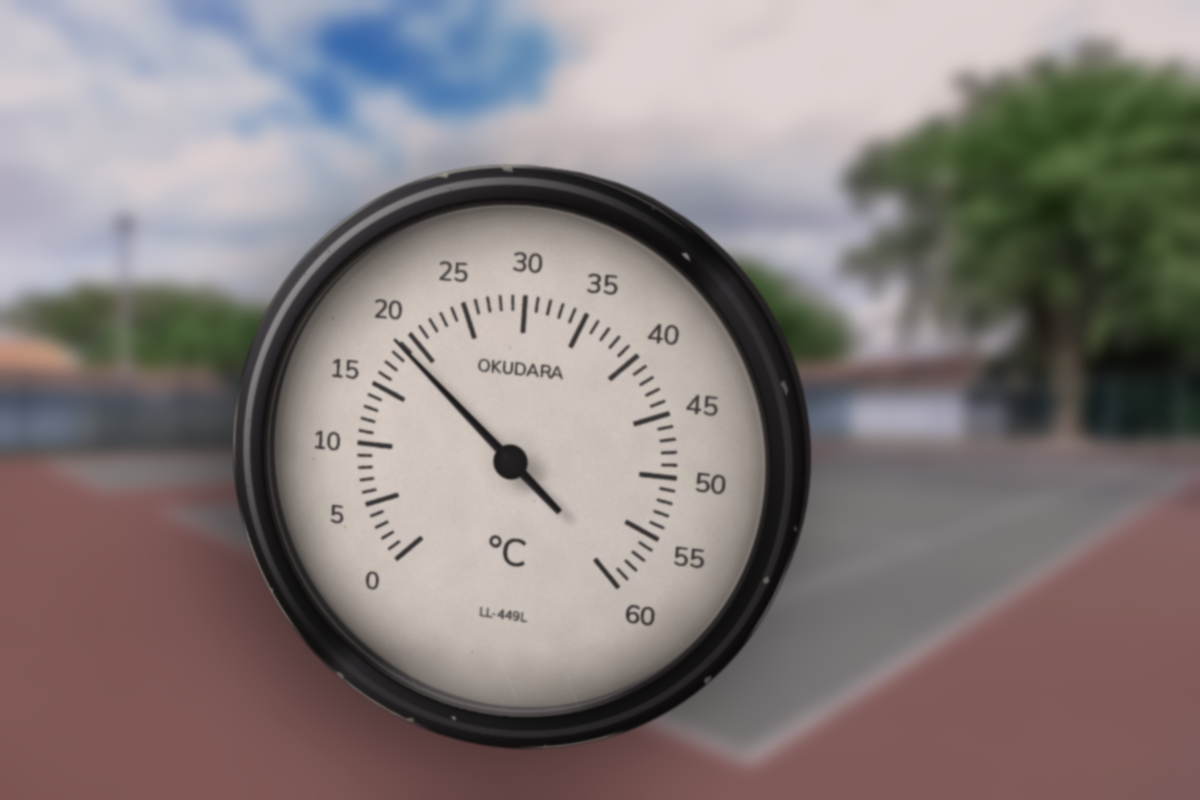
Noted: {"value": 19, "unit": "°C"}
